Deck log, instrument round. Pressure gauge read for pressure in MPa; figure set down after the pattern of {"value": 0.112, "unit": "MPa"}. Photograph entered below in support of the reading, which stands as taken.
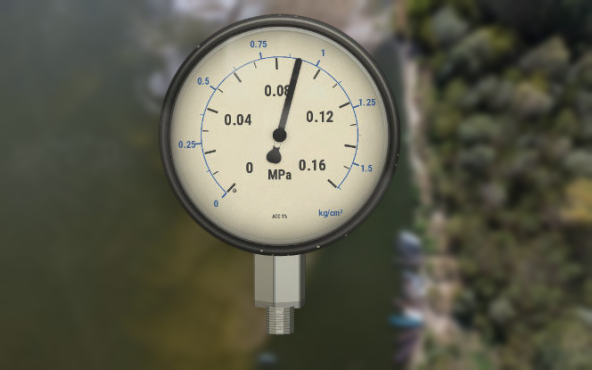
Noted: {"value": 0.09, "unit": "MPa"}
